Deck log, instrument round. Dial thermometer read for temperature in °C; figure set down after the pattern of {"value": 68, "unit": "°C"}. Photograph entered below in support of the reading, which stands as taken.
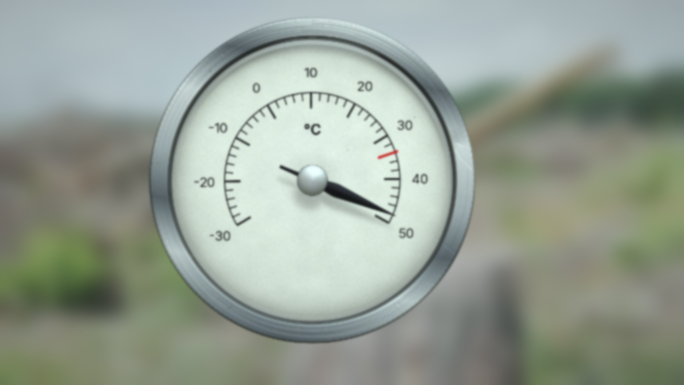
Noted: {"value": 48, "unit": "°C"}
